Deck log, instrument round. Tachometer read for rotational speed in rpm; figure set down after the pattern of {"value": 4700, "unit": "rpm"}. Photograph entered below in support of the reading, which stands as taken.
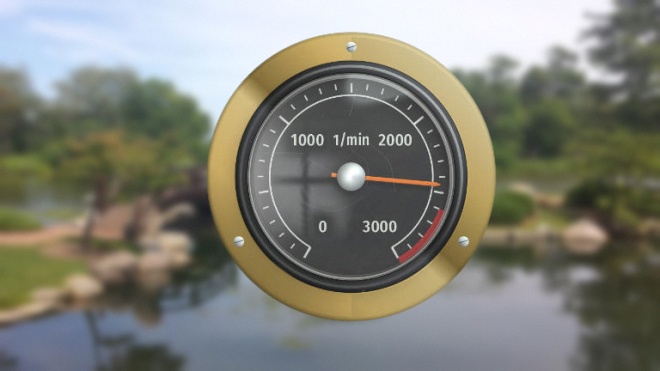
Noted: {"value": 2450, "unit": "rpm"}
